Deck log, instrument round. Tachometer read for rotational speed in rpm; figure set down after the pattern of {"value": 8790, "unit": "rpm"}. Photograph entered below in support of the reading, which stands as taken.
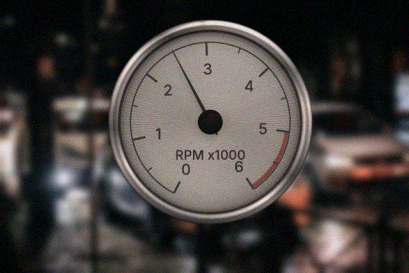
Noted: {"value": 2500, "unit": "rpm"}
